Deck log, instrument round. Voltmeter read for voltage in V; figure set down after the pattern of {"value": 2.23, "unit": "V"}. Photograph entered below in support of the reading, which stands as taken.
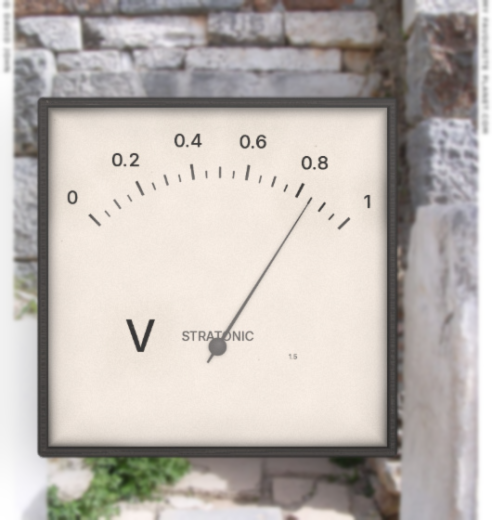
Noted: {"value": 0.85, "unit": "V"}
